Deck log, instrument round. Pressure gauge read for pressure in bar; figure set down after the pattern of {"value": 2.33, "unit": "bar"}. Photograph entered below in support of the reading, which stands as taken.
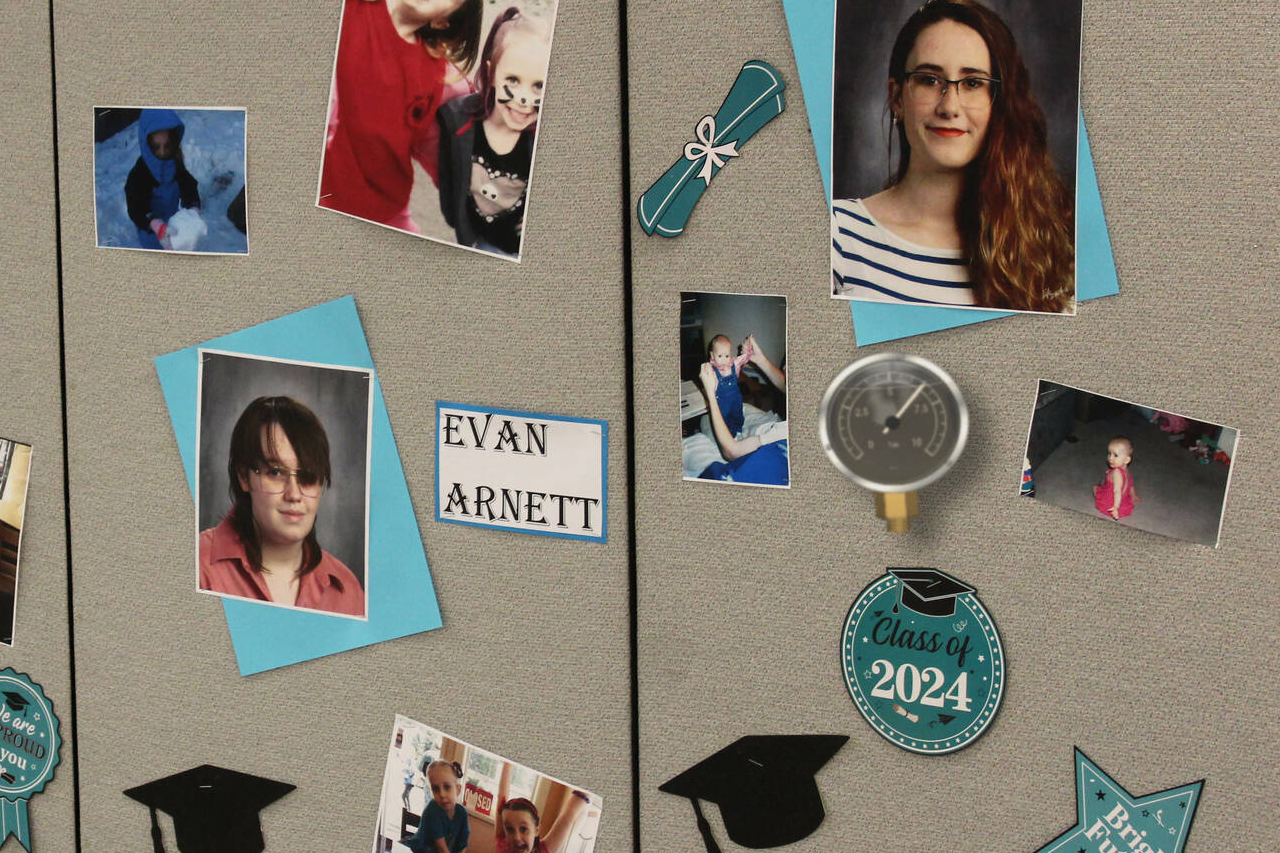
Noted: {"value": 6.5, "unit": "bar"}
